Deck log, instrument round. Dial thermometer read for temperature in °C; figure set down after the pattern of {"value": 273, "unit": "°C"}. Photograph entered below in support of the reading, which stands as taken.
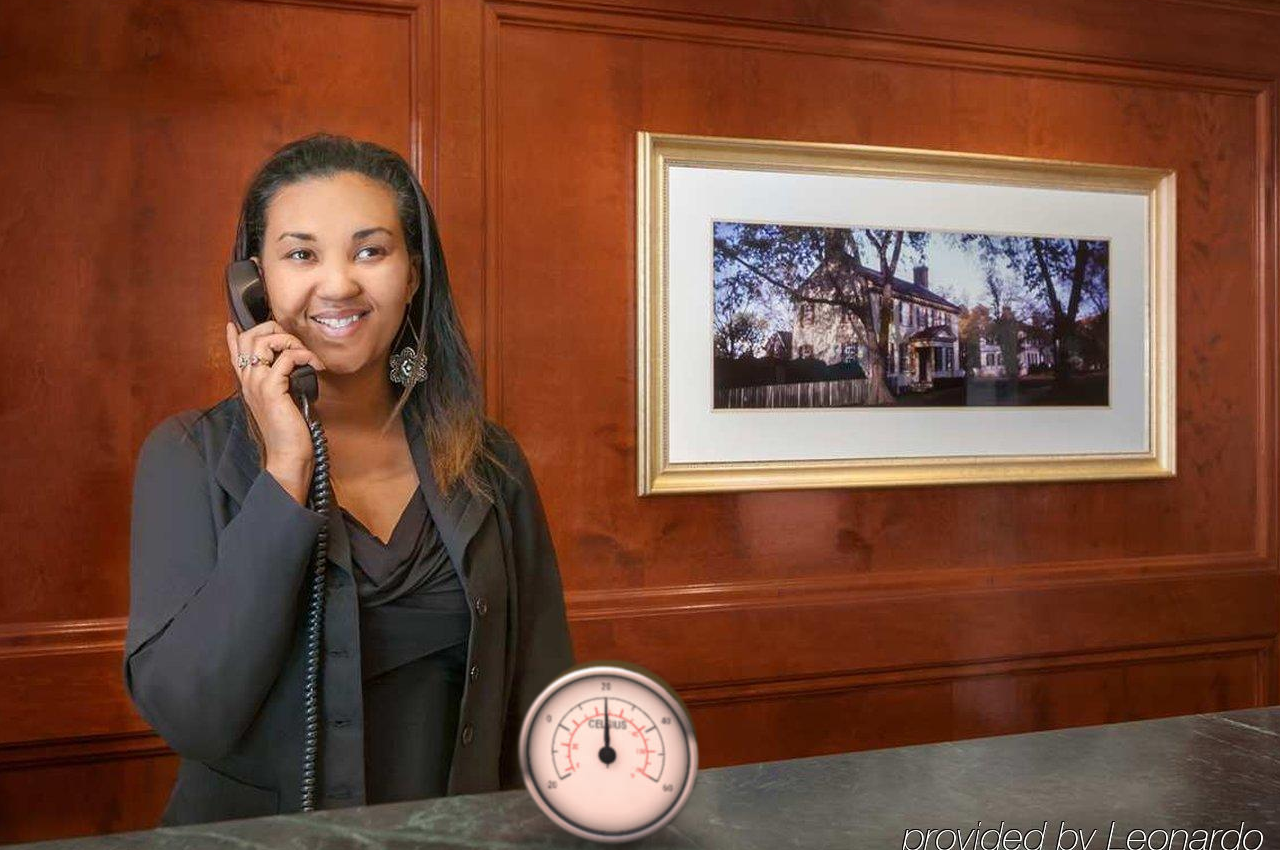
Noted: {"value": 20, "unit": "°C"}
